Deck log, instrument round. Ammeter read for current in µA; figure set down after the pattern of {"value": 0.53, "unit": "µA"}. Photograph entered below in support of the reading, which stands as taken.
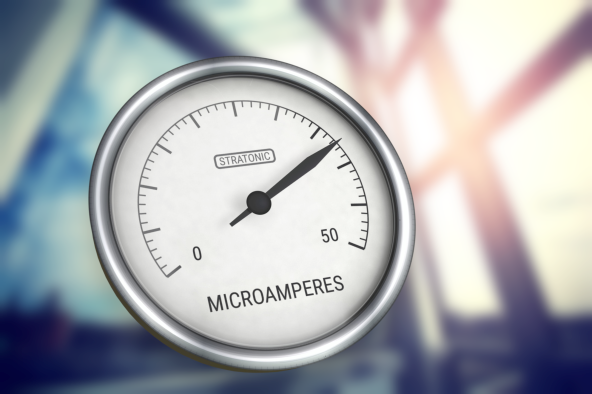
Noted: {"value": 37.5, "unit": "µA"}
